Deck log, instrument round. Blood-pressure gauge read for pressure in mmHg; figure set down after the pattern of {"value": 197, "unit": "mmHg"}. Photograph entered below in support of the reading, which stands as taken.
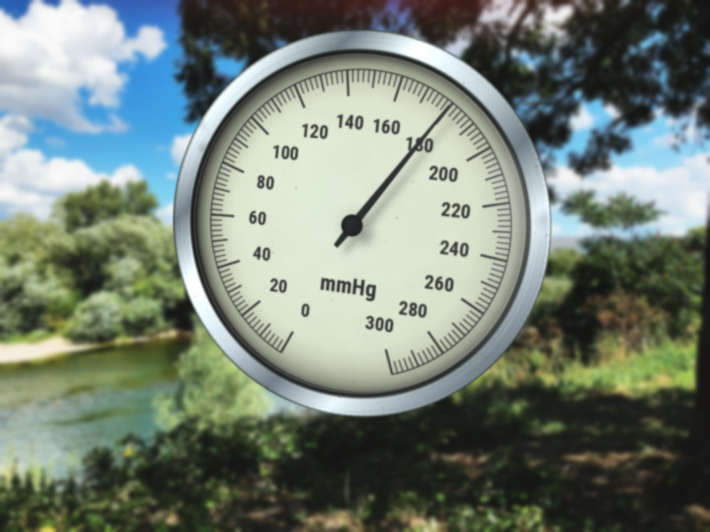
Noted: {"value": 180, "unit": "mmHg"}
